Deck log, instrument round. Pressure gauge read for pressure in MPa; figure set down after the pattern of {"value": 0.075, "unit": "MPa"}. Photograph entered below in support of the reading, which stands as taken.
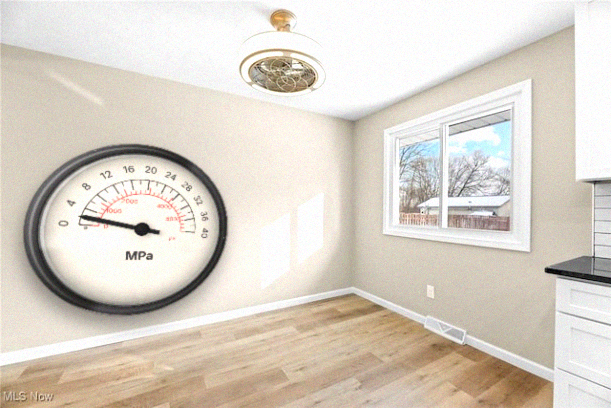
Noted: {"value": 2, "unit": "MPa"}
